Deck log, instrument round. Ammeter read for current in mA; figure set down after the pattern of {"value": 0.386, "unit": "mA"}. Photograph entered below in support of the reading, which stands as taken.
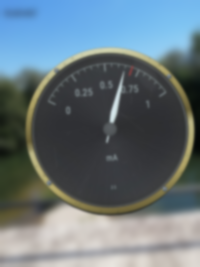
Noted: {"value": 0.65, "unit": "mA"}
